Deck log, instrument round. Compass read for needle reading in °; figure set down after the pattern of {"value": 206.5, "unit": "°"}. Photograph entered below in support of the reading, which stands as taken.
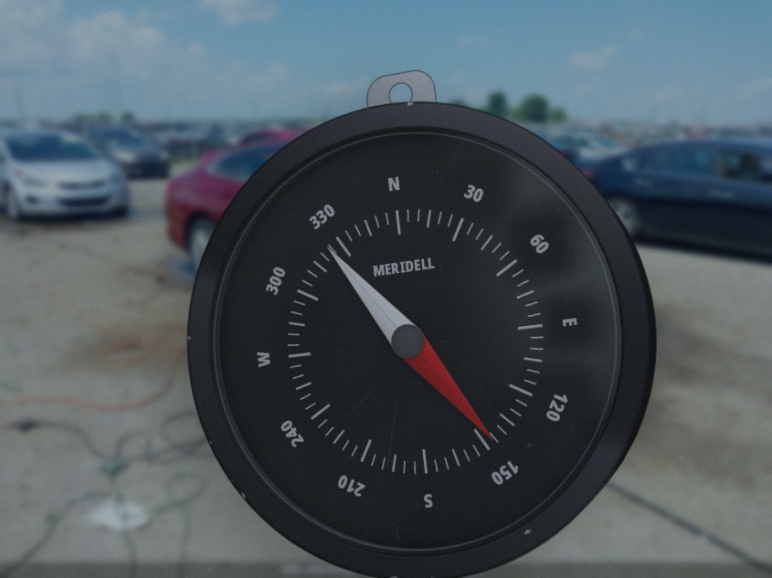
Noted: {"value": 145, "unit": "°"}
